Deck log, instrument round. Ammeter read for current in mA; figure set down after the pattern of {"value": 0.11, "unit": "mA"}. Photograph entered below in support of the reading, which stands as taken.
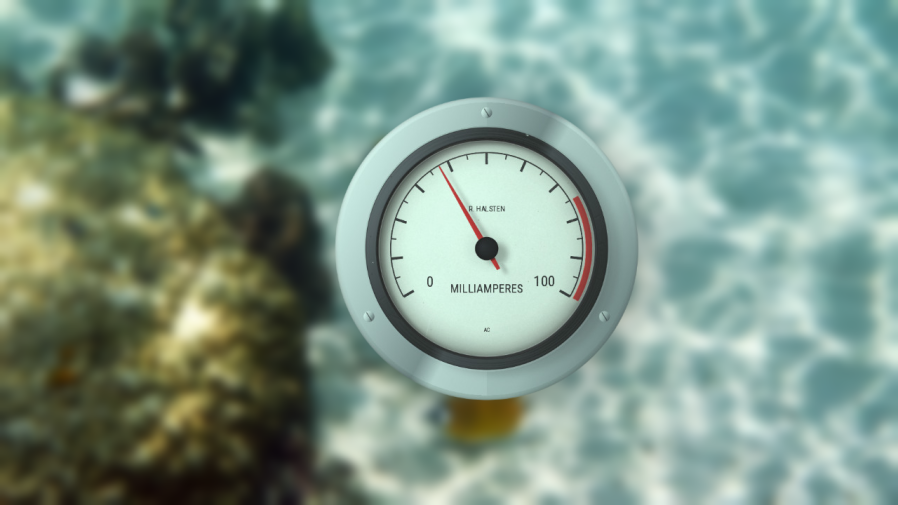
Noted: {"value": 37.5, "unit": "mA"}
